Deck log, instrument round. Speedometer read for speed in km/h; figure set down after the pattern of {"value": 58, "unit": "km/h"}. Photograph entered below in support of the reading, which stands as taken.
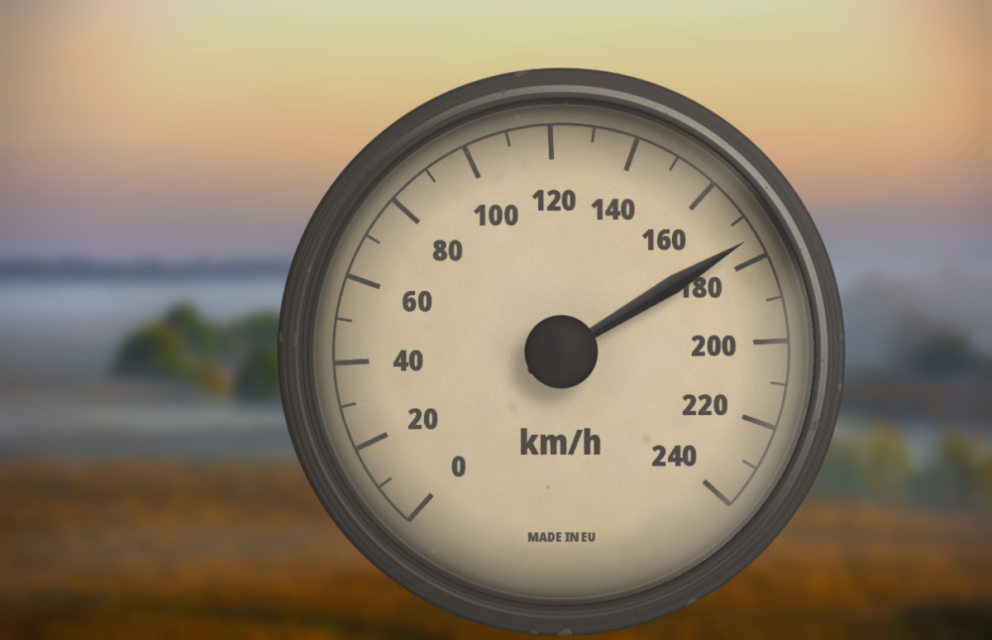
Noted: {"value": 175, "unit": "km/h"}
